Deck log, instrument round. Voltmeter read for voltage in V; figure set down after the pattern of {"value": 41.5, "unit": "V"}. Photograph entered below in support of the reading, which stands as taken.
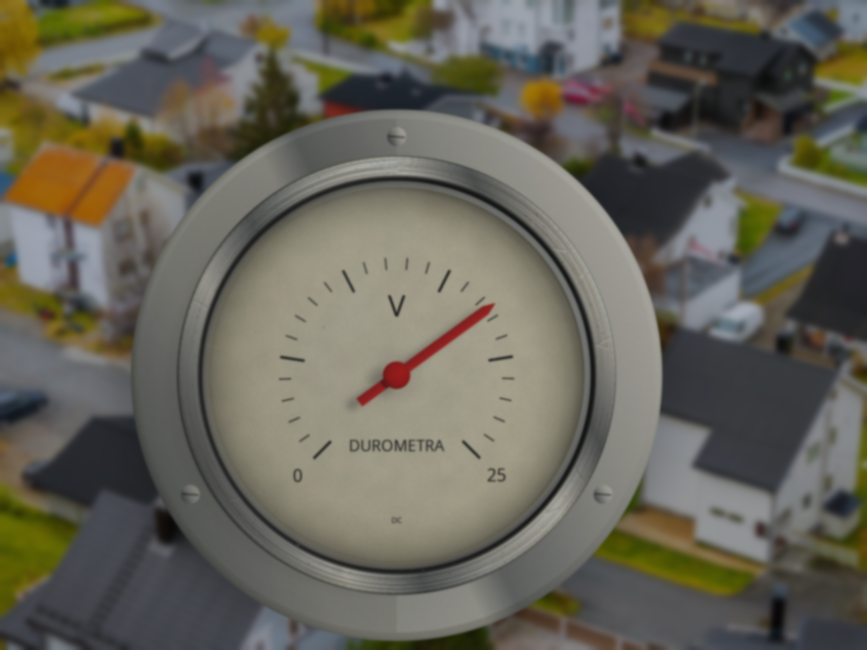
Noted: {"value": 17.5, "unit": "V"}
